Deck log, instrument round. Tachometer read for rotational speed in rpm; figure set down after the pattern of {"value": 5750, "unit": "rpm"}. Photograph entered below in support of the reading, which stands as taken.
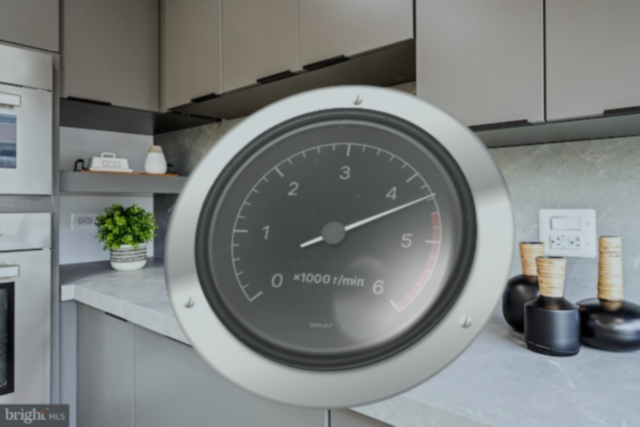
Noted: {"value": 4400, "unit": "rpm"}
